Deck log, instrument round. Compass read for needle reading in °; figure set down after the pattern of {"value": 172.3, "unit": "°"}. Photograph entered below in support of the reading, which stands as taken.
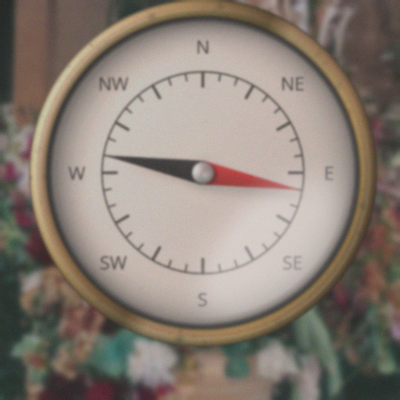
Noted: {"value": 100, "unit": "°"}
